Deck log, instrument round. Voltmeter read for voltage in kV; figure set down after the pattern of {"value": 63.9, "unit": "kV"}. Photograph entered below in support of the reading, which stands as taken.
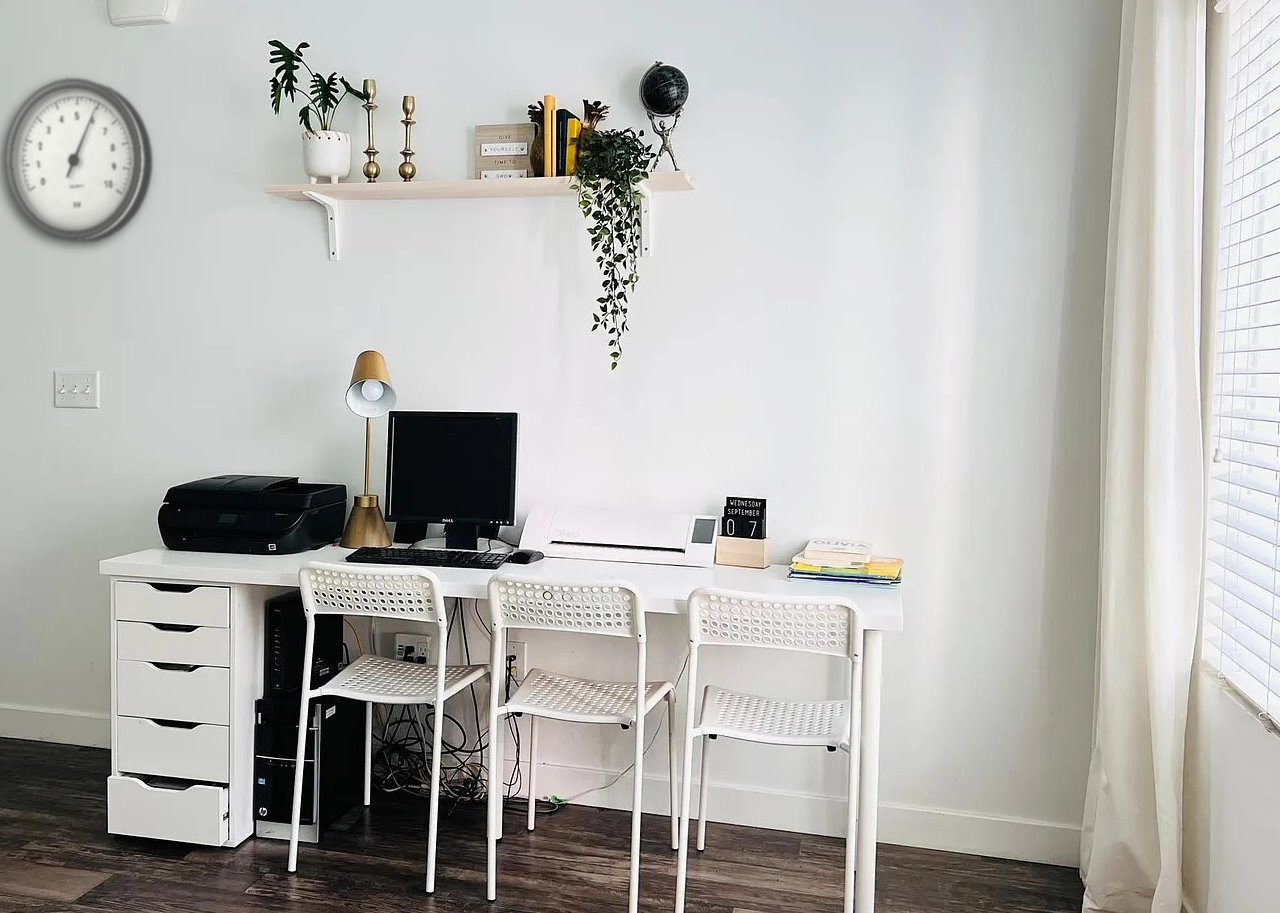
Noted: {"value": 6, "unit": "kV"}
